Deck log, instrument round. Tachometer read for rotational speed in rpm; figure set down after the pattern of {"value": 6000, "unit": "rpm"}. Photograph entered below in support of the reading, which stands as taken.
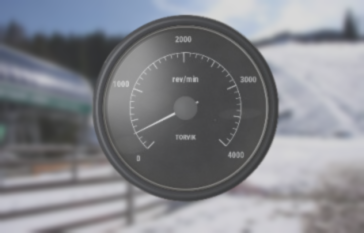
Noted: {"value": 300, "unit": "rpm"}
